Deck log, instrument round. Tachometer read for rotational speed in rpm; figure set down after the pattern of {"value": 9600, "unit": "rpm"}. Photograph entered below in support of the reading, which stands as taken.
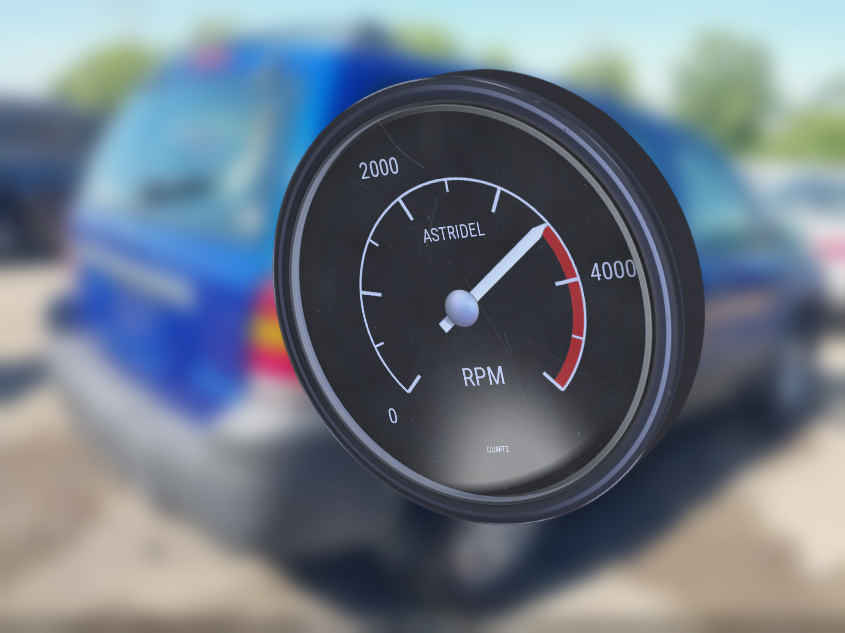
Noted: {"value": 3500, "unit": "rpm"}
